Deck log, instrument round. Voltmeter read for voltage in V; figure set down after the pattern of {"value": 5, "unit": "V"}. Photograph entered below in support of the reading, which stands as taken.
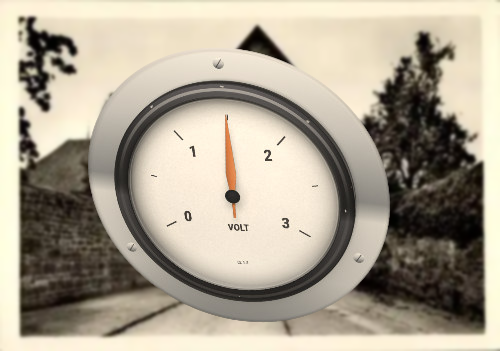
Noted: {"value": 1.5, "unit": "V"}
